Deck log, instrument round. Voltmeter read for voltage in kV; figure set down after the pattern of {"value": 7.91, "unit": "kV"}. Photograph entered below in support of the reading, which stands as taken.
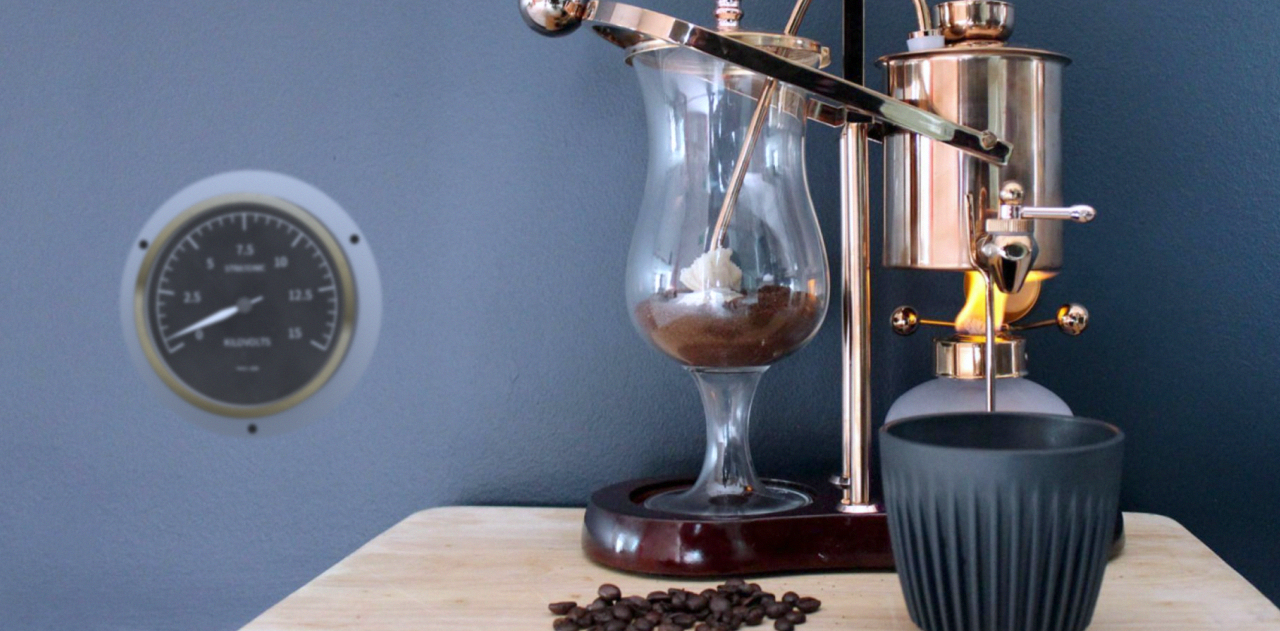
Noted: {"value": 0.5, "unit": "kV"}
